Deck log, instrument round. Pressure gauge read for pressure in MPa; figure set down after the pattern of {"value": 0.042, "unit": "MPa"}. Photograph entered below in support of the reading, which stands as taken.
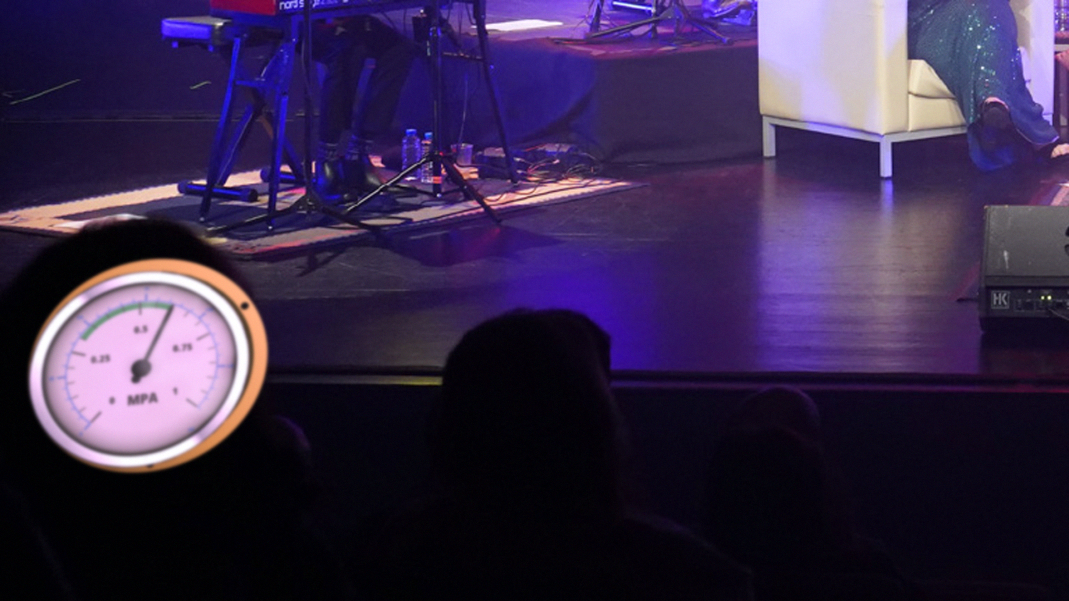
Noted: {"value": 0.6, "unit": "MPa"}
